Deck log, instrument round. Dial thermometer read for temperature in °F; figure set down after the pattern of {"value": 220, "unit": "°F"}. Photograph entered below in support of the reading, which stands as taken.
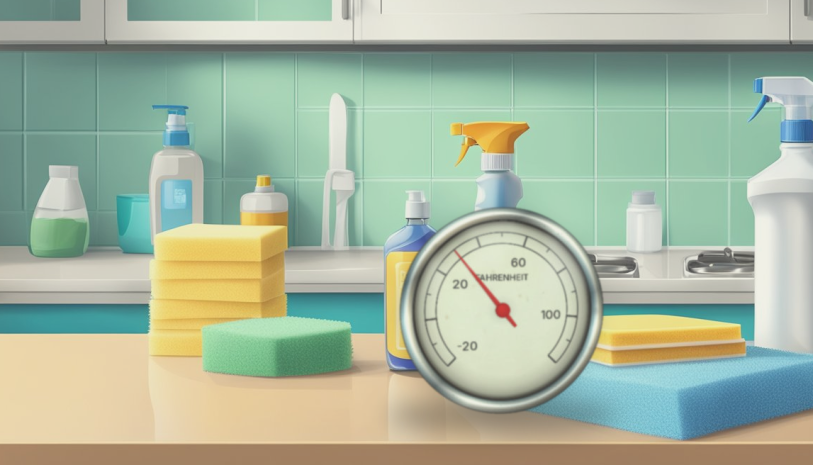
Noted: {"value": 30, "unit": "°F"}
